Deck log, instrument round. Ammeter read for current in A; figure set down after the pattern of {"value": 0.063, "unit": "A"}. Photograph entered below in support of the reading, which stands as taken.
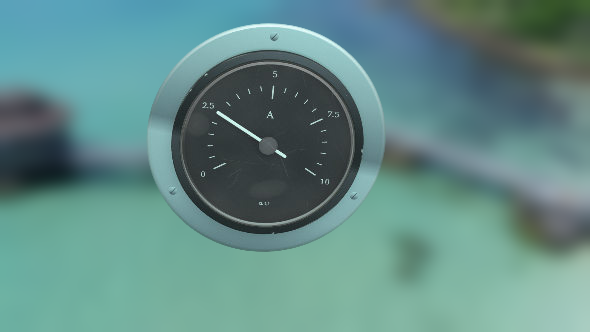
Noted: {"value": 2.5, "unit": "A"}
